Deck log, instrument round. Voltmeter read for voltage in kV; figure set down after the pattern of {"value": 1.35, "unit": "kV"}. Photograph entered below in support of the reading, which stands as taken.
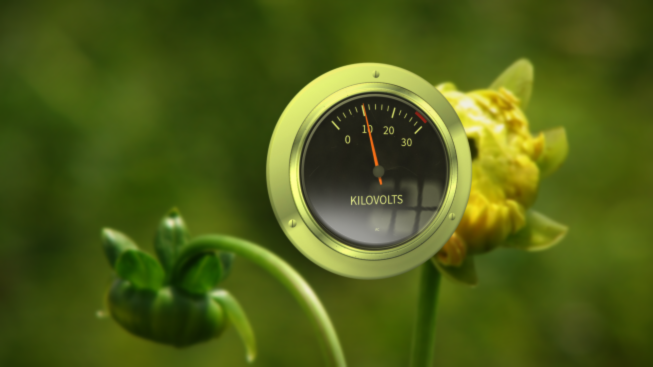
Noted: {"value": 10, "unit": "kV"}
